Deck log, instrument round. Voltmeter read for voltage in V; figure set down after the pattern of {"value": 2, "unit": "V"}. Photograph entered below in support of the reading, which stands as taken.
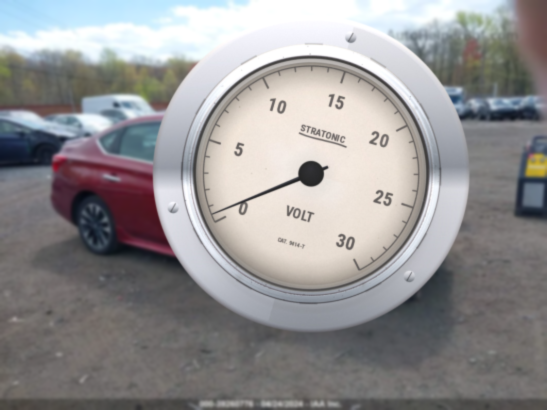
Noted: {"value": 0.5, "unit": "V"}
